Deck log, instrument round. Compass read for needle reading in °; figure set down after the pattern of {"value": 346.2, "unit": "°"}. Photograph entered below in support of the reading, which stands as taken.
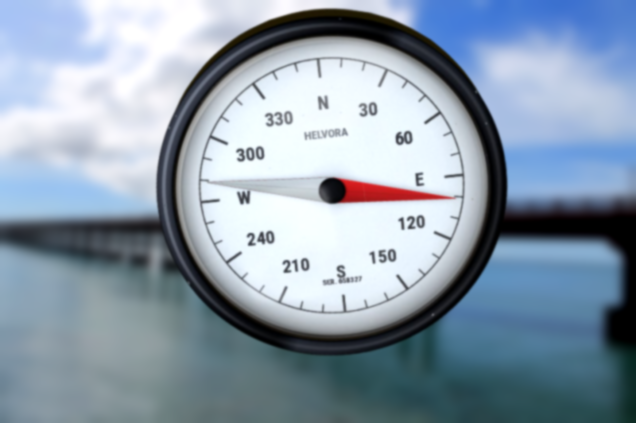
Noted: {"value": 100, "unit": "°"}
